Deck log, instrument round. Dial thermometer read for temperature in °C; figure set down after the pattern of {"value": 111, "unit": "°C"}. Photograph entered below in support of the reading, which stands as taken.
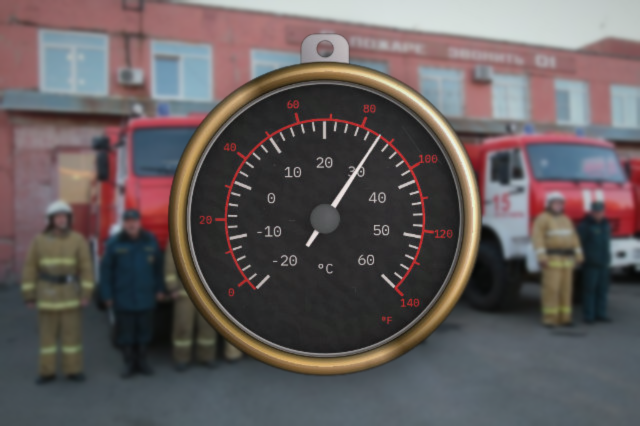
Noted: {"value": 30, "unit": "°C"}
